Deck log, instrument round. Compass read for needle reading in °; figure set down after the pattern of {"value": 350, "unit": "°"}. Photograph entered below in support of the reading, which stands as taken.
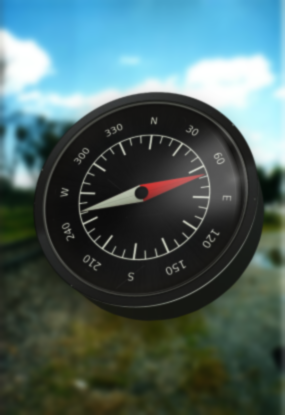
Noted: {"value": 70, "unit": "°"}
